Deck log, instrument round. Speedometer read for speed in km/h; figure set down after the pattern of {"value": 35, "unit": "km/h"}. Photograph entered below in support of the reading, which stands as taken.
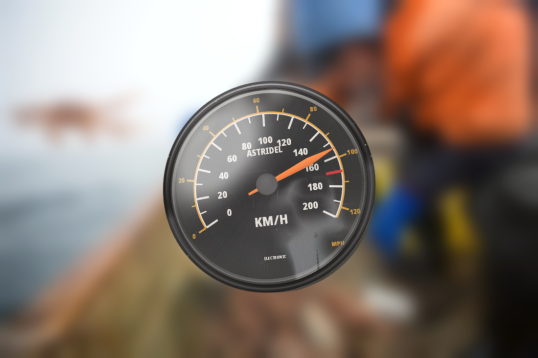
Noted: {"value": 155, "unit": "km/h"}
